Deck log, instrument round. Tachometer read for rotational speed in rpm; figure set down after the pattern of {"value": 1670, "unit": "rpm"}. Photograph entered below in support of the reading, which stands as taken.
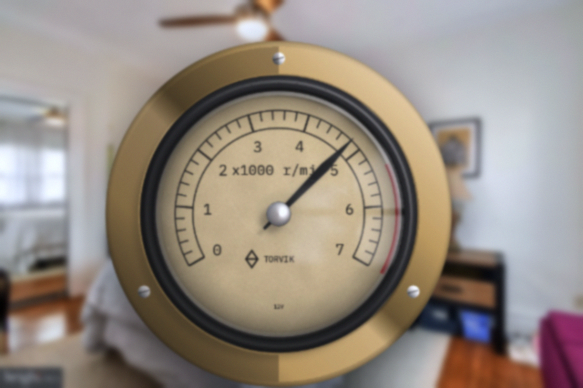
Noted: {"value": 4800, "unit": "rpm"}
